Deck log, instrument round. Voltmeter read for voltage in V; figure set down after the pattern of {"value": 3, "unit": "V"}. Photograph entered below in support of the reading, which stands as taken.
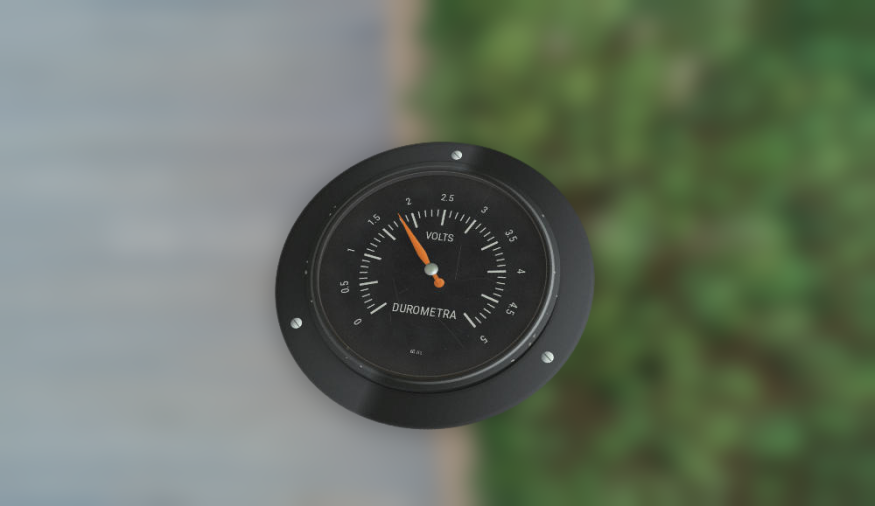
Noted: {"value": 1.8, "unit": "V"}
